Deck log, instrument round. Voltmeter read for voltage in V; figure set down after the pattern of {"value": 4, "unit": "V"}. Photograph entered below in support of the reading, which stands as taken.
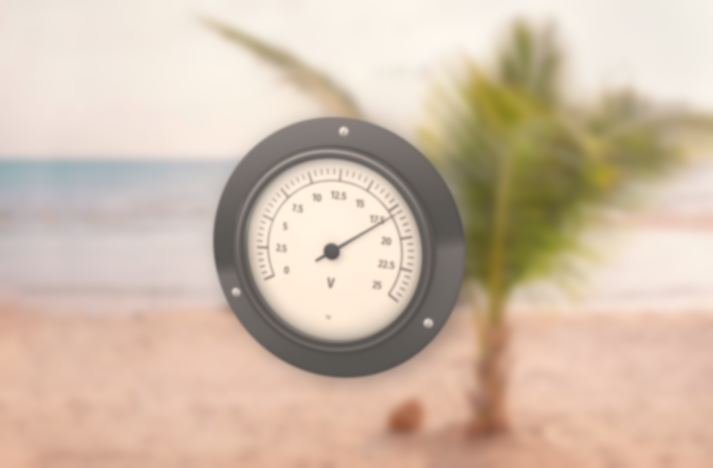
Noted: {"value": 18, "unit": "V"}
